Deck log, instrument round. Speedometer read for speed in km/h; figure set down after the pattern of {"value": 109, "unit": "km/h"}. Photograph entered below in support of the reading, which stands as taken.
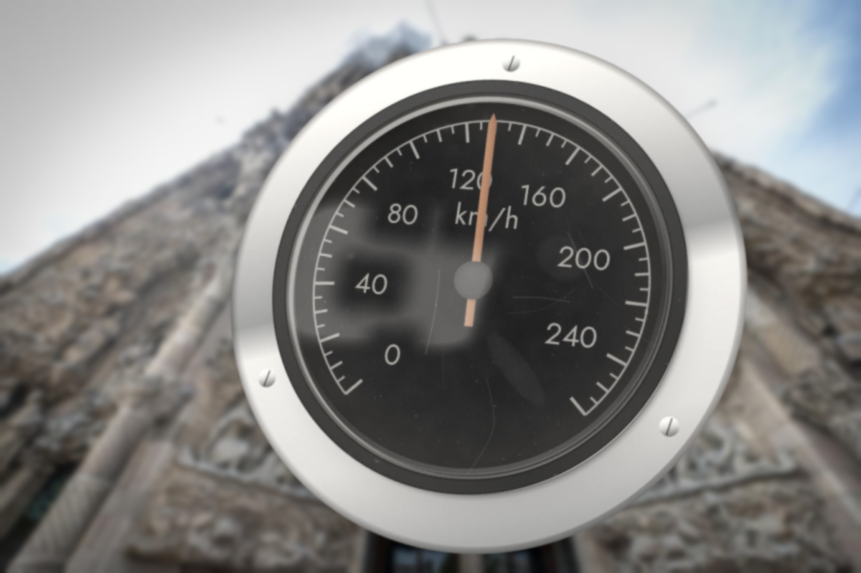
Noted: {"value": 130, "unit": "km/h"}
